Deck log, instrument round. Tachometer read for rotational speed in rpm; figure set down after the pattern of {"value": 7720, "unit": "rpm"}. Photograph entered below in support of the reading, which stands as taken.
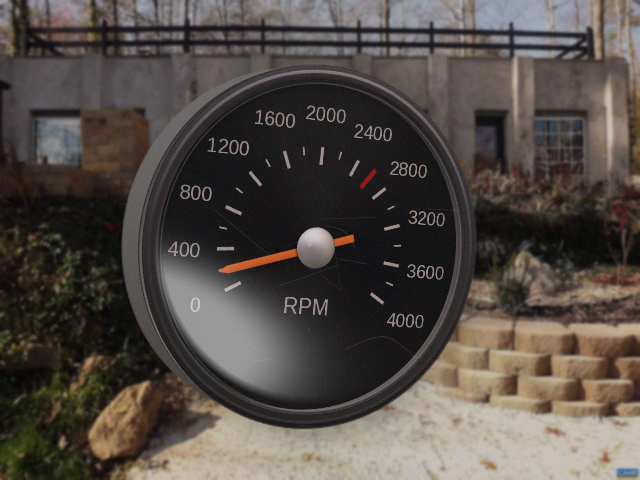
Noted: {"value": 200, "unit": "rpm"}
